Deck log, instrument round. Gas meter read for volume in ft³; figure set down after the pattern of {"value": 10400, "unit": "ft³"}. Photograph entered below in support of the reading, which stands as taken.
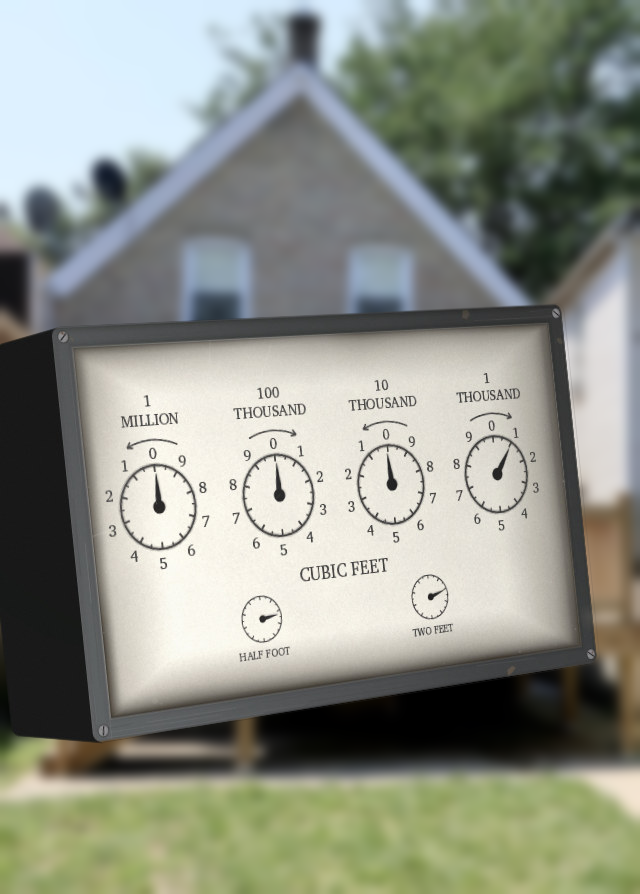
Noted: {"value": 100, "unit": "ft³"}
